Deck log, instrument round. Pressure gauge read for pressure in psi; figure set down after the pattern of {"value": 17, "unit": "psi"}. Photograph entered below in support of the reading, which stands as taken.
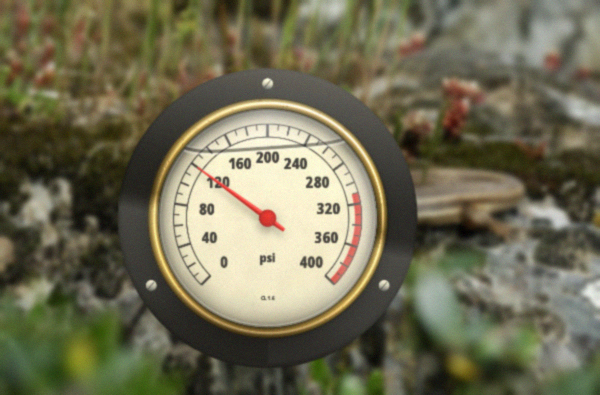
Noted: {"value": 120, "unit": "psi"}
